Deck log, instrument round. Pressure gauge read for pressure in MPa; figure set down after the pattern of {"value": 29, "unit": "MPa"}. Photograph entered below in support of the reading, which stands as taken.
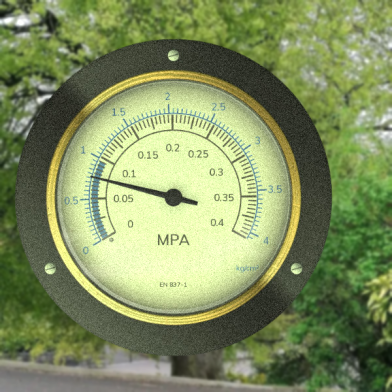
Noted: {"value": 0.075, "unit": "MPa"}
